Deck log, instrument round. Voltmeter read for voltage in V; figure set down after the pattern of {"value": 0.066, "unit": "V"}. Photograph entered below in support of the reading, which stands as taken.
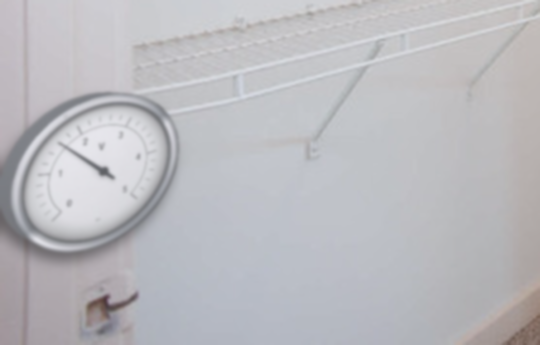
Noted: {"value": 1.6, "unit": "V"}
